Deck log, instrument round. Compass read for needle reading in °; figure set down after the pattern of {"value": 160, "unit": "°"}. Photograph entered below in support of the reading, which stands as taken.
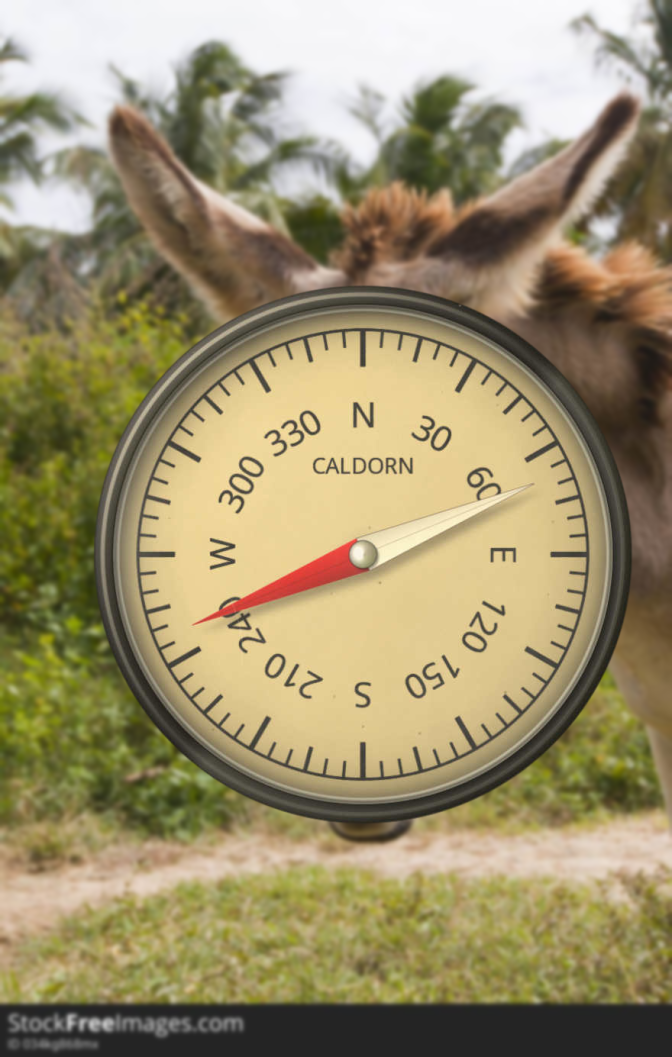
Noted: {"value": 247.5, "unit": "°"}
